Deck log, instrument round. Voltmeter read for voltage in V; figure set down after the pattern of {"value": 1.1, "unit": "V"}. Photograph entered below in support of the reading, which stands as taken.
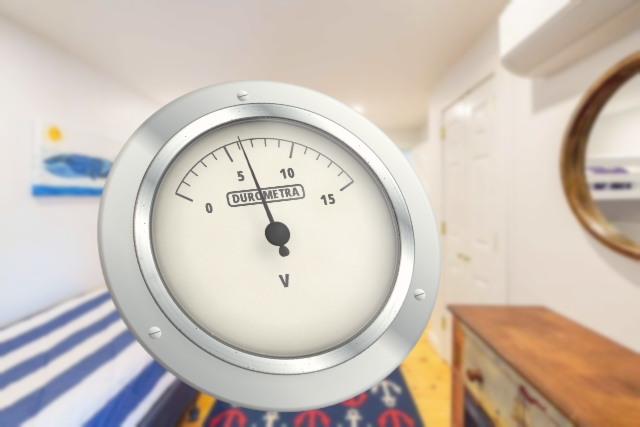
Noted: {"value": 6, "unit": "V"}
